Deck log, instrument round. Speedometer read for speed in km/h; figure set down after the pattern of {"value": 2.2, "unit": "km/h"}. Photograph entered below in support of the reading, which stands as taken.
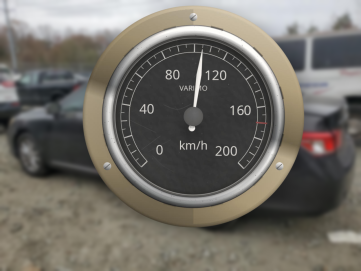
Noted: {"value": 105, "unit": "km/h"}
